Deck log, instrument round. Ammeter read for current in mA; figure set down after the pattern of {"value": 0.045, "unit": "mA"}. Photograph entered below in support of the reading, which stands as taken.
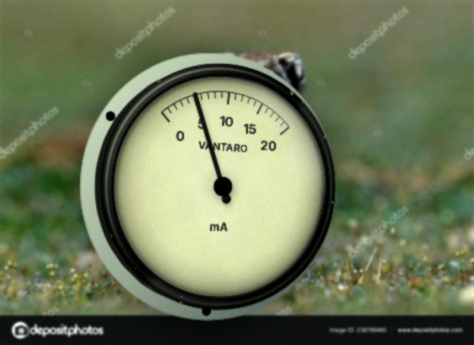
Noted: {"value": 5, "unit": "mA"}
